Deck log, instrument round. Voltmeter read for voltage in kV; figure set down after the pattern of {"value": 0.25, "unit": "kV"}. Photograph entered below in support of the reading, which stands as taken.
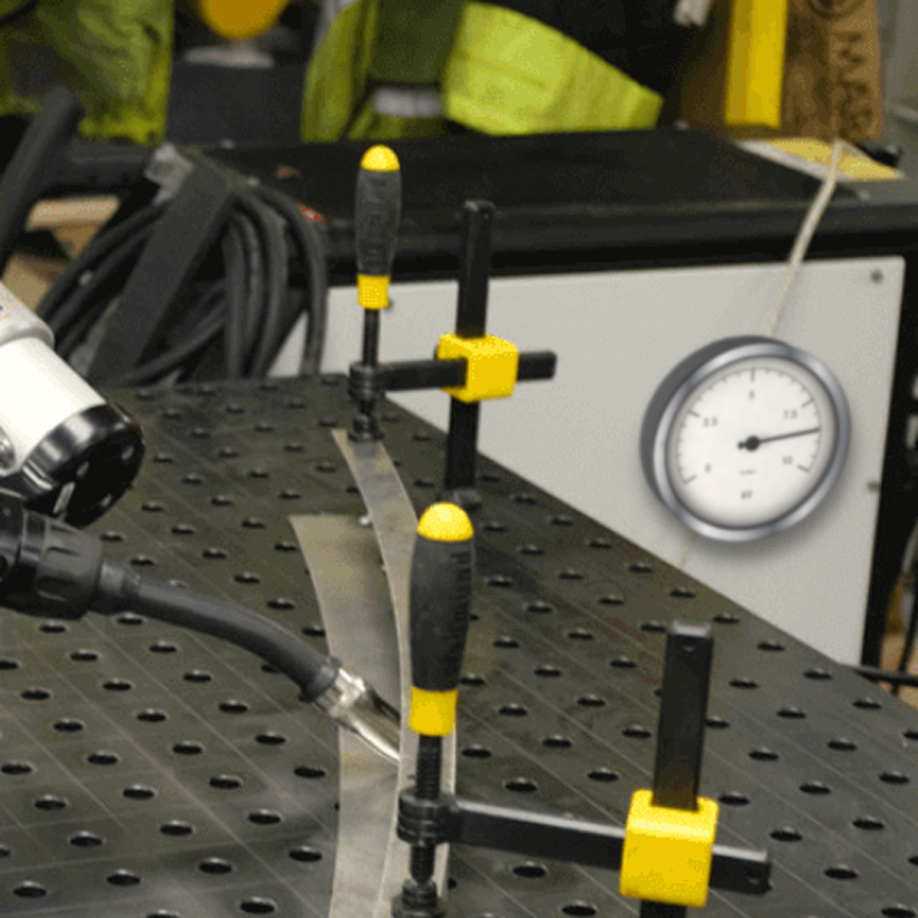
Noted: {"value": 8.5, "unit": "kV"}
